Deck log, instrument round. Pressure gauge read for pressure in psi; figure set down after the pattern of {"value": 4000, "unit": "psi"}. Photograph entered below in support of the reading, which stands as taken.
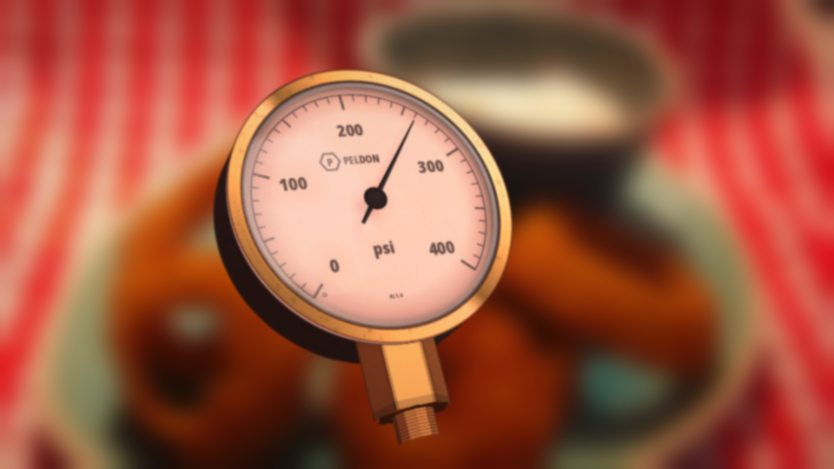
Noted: {"value": 260, "unit": "psi"}
